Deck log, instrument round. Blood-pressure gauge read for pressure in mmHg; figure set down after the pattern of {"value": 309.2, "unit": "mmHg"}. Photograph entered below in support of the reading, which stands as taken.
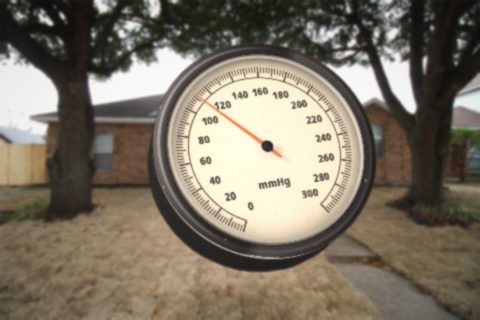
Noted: {"value": 110, "unit": "mmHg"}
